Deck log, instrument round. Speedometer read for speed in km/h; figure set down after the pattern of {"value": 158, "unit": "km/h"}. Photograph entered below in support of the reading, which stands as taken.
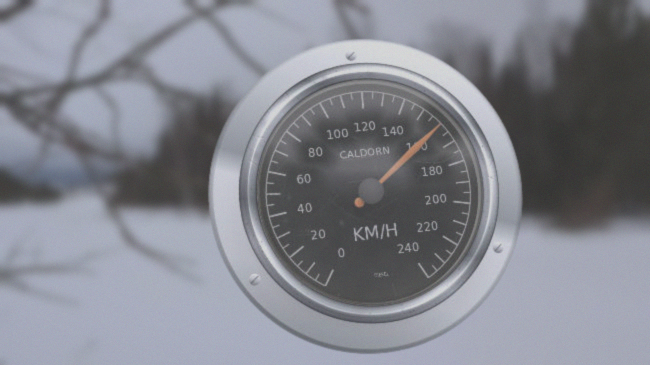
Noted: {"value": 160, "unit": "km/h"}
